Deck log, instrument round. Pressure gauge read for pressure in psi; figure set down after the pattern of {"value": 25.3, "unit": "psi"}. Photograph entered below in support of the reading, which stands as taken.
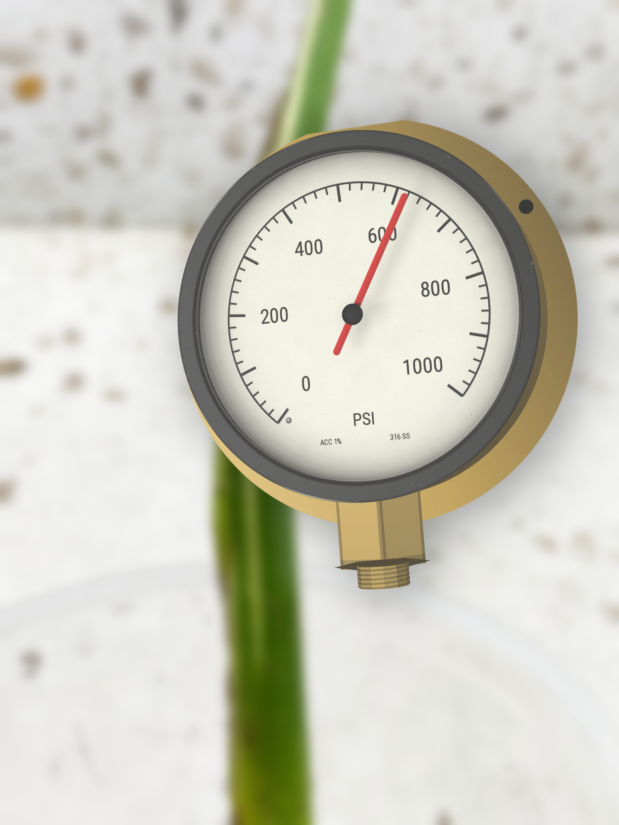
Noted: {"value": 620, "unit": "psi"}
